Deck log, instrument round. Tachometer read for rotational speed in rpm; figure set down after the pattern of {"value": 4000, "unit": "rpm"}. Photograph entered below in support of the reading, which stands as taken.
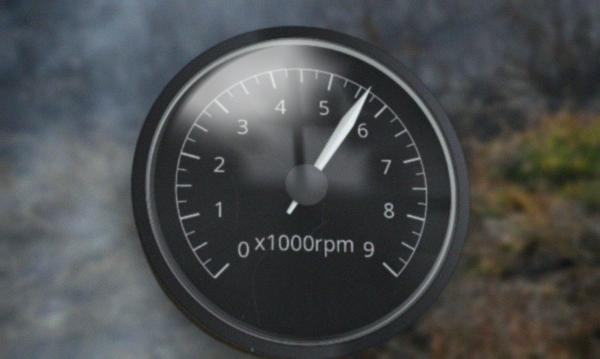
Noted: {"value": 5625, "unit": "rpm"}
